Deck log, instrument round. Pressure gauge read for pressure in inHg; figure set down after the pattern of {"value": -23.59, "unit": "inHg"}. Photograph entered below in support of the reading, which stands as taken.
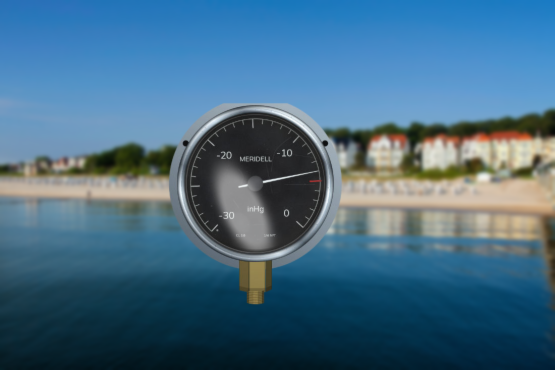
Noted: {"value": -6, "unit": "inHg"}
